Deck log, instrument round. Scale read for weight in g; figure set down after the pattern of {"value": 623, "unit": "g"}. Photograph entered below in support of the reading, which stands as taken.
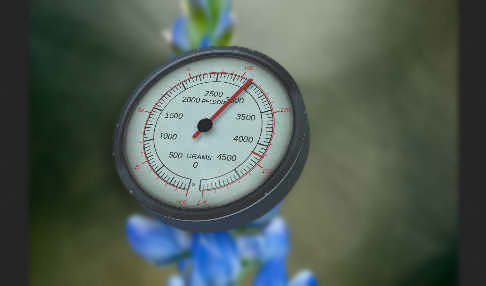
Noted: {"value": 3000, "unit": "g"}
